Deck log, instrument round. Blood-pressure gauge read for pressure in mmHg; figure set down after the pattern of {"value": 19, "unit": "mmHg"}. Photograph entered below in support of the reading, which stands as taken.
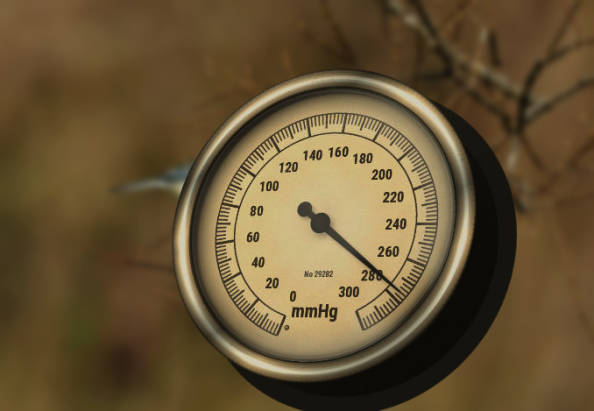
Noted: {"value": 276, "unit": "mmHg"}
